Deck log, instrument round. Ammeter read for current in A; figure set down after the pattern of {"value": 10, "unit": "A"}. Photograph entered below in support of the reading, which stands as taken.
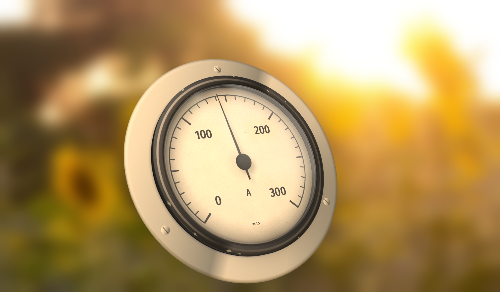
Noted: {"value": 140, "unit": "A"}
